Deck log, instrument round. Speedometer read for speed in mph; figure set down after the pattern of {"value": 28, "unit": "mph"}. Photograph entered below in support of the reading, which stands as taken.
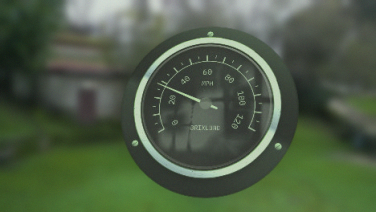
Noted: {"value": 27.5, "unit": "mph"}
